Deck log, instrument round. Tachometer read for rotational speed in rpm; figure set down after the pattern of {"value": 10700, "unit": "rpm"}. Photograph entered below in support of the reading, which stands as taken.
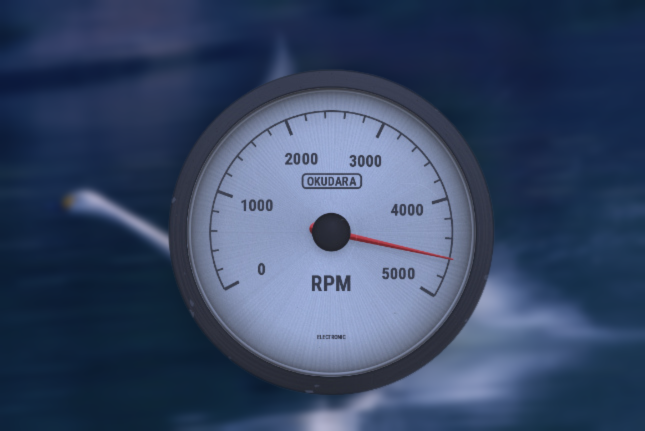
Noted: {"value": 4600, "unit": "rpm"}
